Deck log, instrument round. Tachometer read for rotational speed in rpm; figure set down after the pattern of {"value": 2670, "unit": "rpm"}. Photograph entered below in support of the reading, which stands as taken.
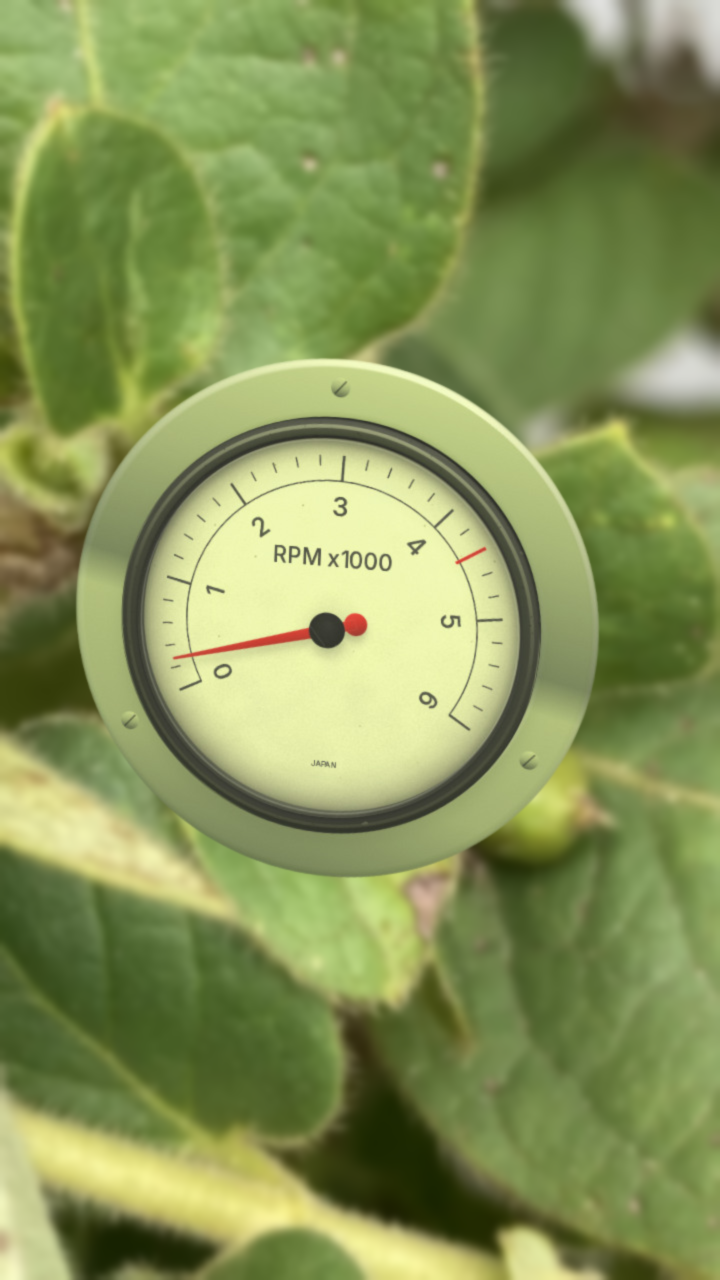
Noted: {"value": 300, "unit": "rpm"}
